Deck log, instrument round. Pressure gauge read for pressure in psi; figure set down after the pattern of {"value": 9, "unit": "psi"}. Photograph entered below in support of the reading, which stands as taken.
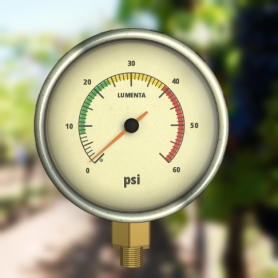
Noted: {"value": 1, "unit": "psi"}
